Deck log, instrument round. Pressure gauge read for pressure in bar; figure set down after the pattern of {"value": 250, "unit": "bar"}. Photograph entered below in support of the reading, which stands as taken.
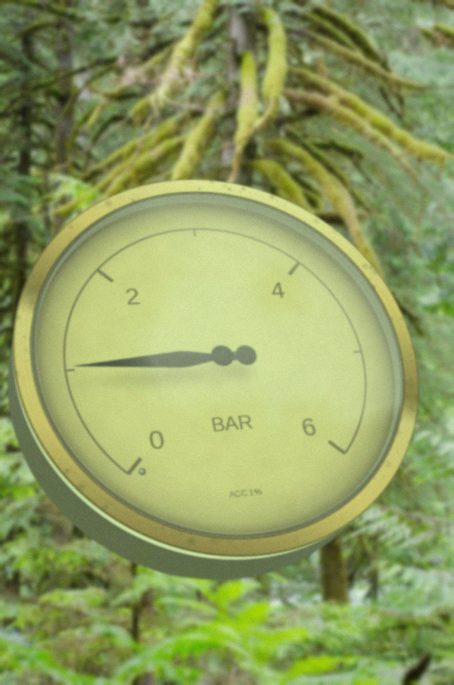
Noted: {"value": 1, "unit": "bar"}
